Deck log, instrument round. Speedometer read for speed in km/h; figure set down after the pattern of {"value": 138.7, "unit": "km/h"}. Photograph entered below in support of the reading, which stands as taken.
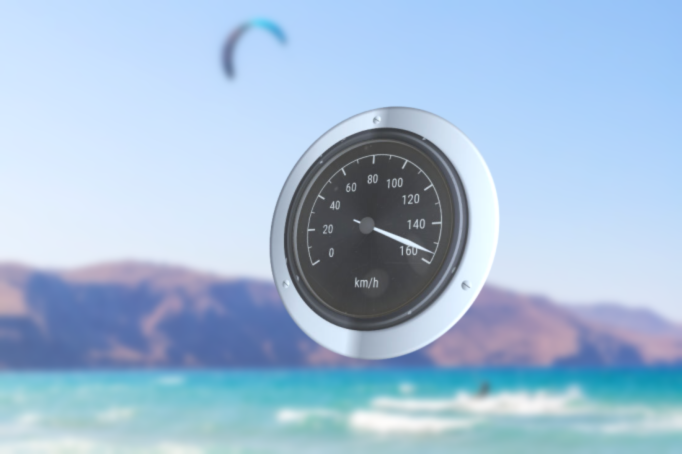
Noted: {"value": 155, "unit": "km/h"}
